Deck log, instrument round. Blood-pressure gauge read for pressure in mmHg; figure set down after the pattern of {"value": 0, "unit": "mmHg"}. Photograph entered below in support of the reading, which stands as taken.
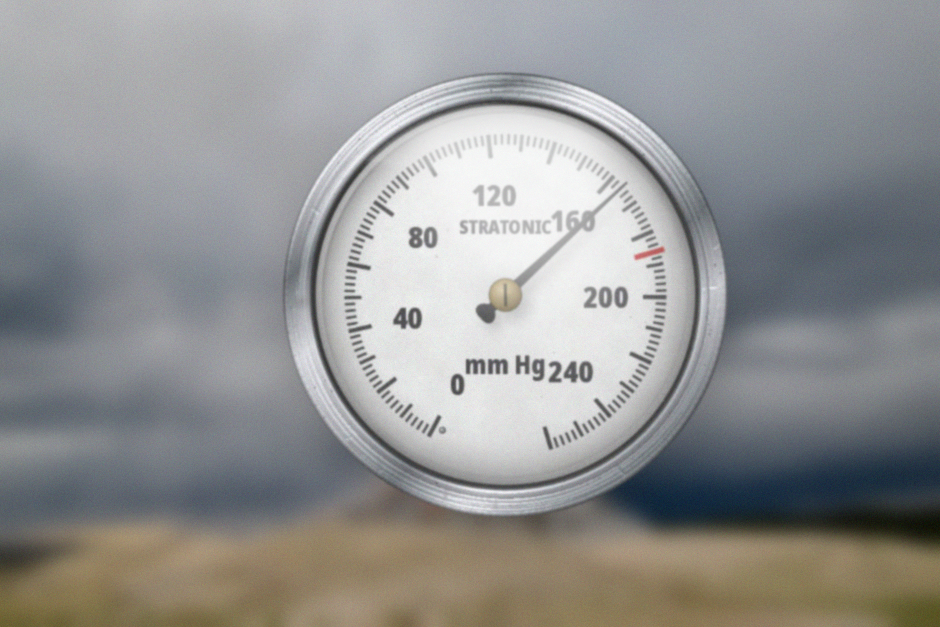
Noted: {"value": 164, "unit": "mmHg"}
